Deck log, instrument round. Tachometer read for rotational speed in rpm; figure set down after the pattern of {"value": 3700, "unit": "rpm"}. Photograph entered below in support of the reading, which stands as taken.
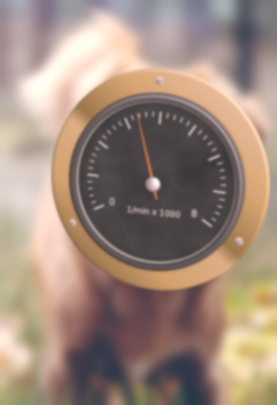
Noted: {"value": 3400, "unit": "rpm"}
